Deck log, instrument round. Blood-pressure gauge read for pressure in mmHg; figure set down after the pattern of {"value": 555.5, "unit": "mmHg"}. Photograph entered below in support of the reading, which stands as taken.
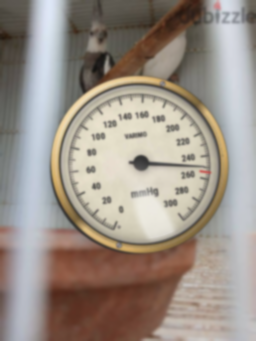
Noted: {"value": 250, "unit": "mmHg"}
